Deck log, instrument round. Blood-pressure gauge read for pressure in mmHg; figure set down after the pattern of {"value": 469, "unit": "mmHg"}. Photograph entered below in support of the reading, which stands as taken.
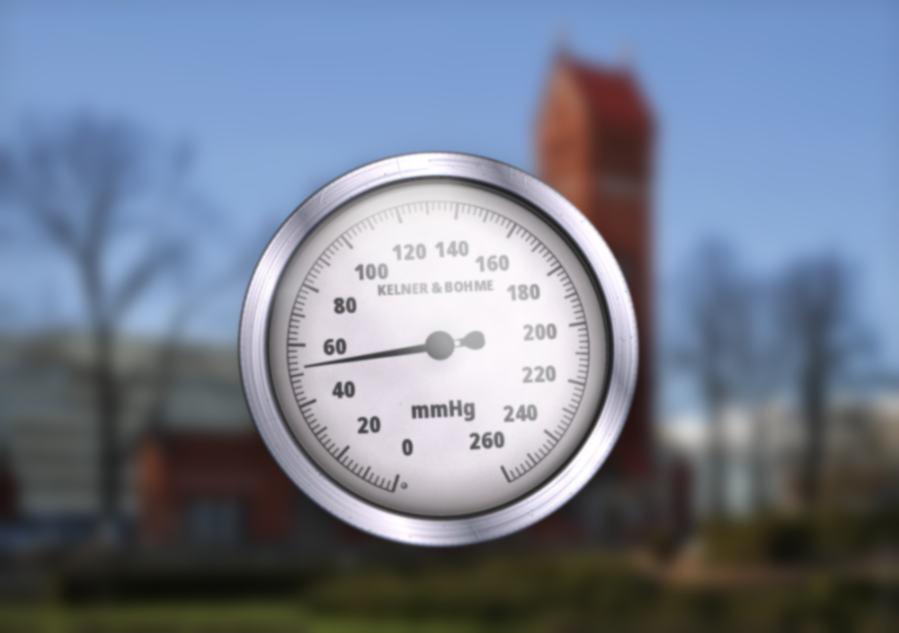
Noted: {"value": 52, "unit": "mmHg"}
